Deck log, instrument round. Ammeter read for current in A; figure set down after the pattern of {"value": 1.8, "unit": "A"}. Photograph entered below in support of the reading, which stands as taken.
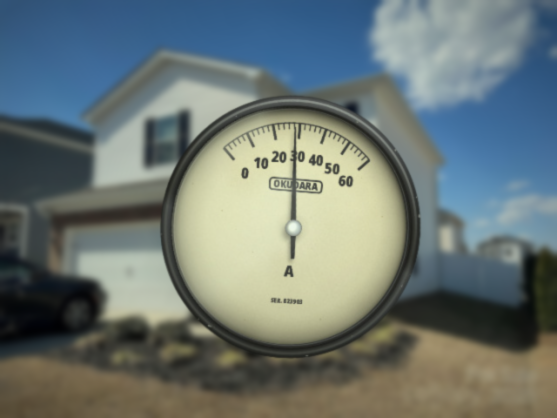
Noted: {"value": 28, "unit": "A"}
